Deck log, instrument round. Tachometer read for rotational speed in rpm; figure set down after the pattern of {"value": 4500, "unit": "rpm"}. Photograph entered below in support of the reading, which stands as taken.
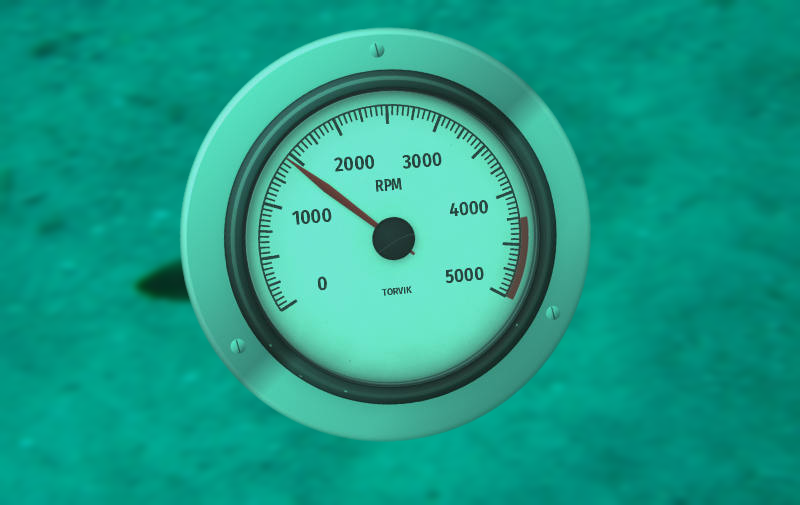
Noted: {"value": 1450, "unit": "rpm"}
